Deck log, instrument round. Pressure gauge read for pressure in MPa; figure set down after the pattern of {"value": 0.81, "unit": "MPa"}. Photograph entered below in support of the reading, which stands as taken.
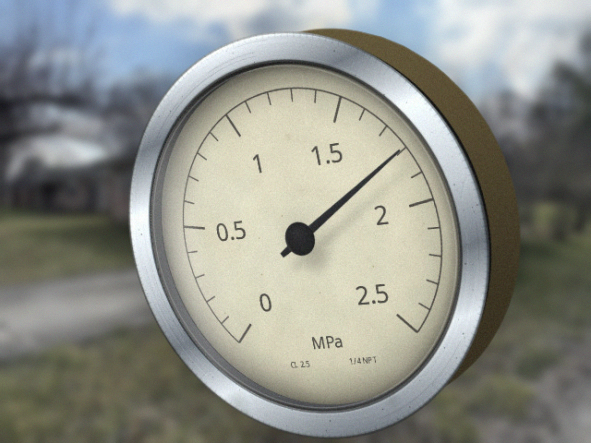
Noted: {"value": 1.8, "unit": "MPa"}
